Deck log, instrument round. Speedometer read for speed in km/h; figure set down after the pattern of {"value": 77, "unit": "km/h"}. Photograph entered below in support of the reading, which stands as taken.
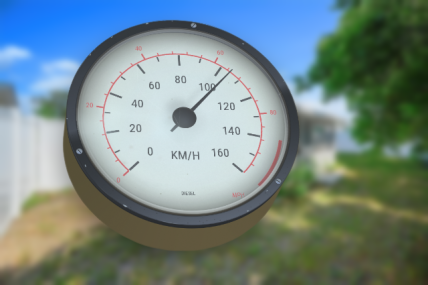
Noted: {"value": 105, "unit": "km/h"}
